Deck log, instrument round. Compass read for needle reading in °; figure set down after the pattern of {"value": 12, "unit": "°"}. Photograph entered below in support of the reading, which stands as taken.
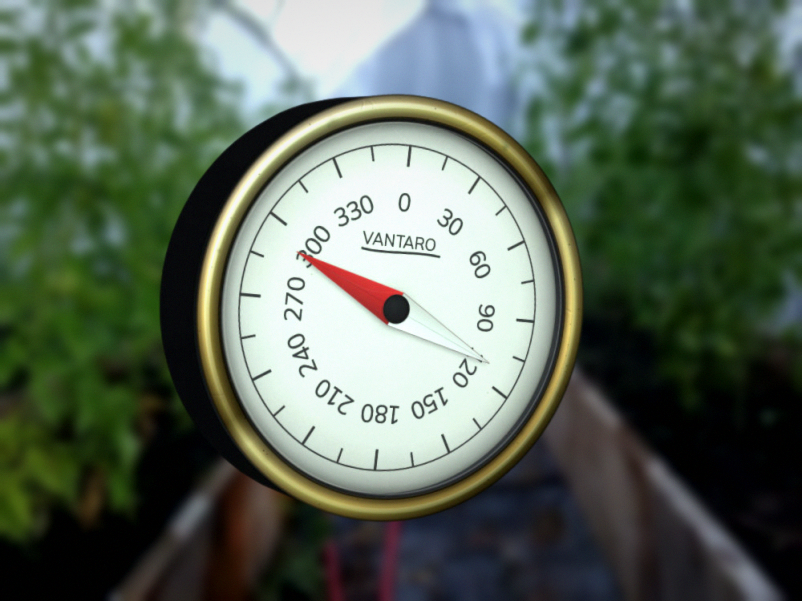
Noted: {"value": 292.5, "unit": "°"}
